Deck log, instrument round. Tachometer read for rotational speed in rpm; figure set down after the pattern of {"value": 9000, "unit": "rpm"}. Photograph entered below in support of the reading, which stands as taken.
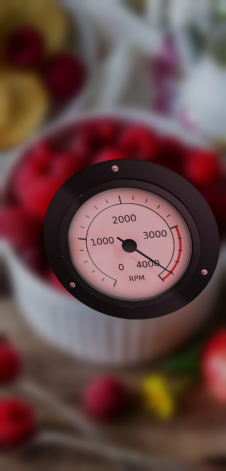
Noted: {"value": 3800, "unit": "rpm"}
